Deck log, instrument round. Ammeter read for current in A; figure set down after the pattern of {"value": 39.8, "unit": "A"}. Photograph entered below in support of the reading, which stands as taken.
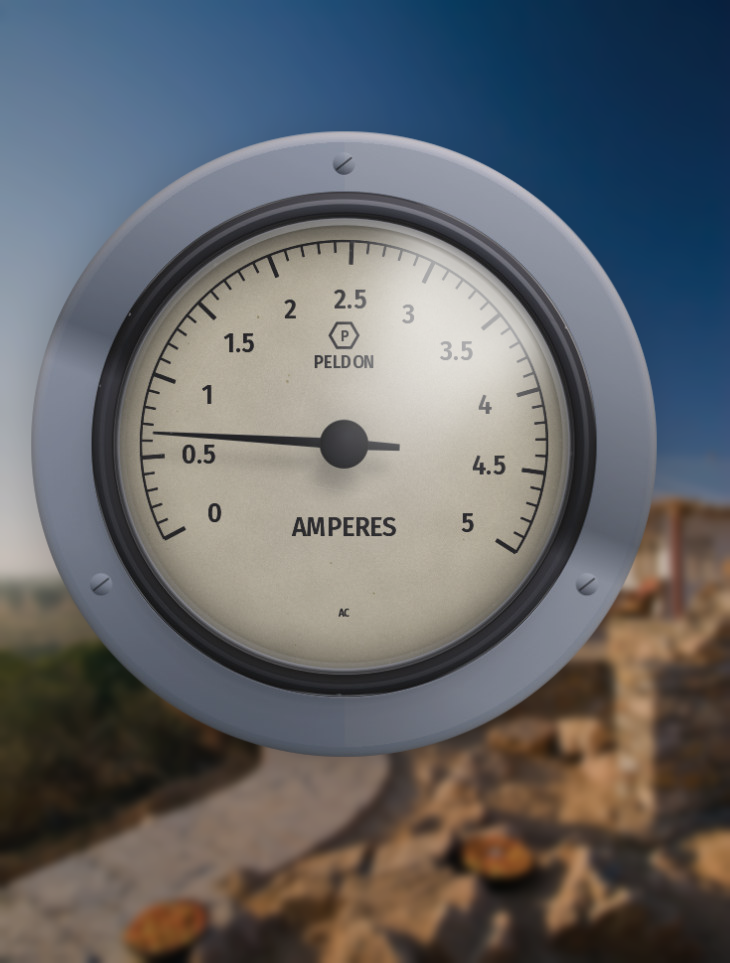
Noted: {"value": 0.65, "unit": "A"}
